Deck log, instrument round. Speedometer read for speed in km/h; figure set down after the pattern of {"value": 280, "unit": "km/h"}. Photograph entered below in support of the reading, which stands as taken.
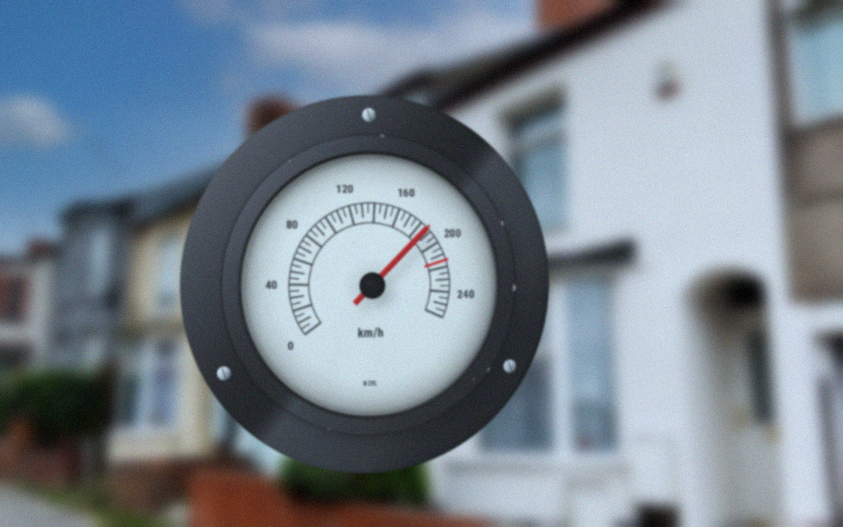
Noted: {"value": 185, "unit": "km/h"}
